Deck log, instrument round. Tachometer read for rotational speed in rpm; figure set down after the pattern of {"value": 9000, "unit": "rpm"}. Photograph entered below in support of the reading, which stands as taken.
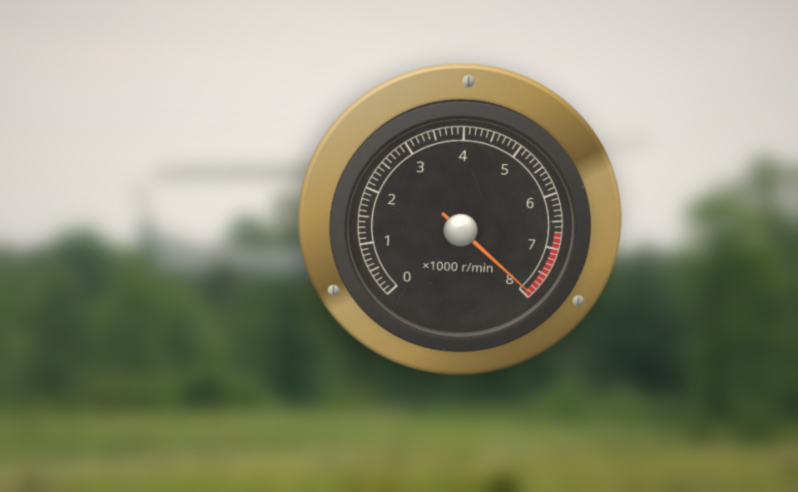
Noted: {"value": 7900, "unit": "rpm"}
